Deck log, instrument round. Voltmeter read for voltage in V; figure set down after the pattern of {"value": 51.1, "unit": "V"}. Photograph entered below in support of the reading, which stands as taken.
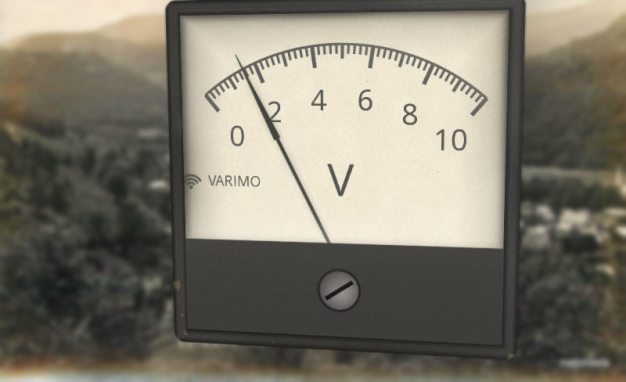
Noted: {"value": 1.6, "unit": "V"}
